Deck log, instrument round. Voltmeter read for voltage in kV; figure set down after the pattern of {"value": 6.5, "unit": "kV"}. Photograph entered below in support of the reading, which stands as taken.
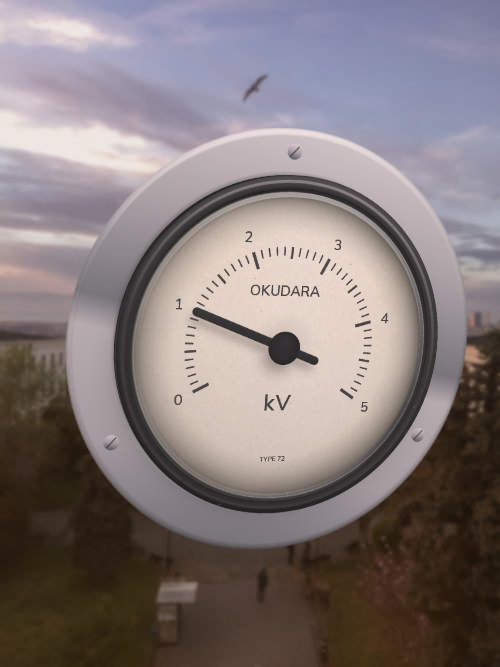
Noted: {"value": 1, "unit": "kV"}
